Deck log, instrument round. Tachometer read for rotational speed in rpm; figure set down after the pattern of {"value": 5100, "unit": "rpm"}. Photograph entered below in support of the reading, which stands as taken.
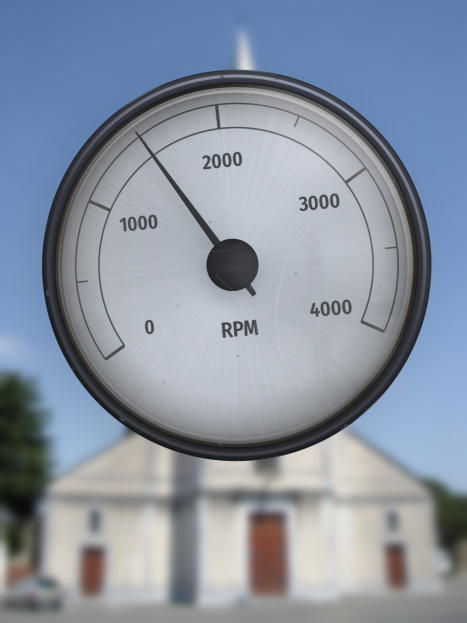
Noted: {"value": 1500, "unit": "rpm"}
